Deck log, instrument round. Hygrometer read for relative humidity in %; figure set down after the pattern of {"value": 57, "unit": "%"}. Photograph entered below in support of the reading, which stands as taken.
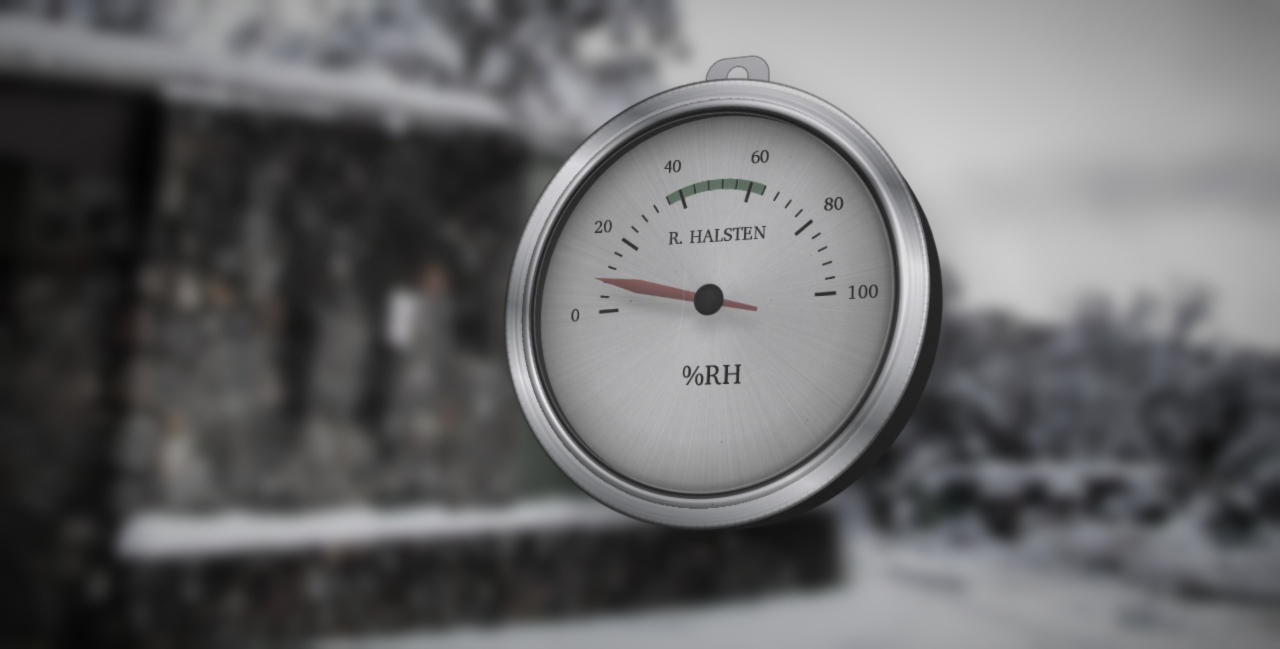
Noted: {"value": 8, "unit": "%"}
